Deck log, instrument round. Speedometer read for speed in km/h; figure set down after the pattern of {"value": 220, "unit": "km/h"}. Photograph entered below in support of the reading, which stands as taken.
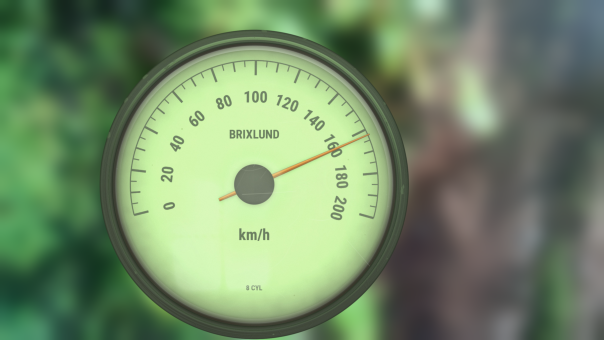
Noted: {"value": 162.5, "unit": "km/h"}
